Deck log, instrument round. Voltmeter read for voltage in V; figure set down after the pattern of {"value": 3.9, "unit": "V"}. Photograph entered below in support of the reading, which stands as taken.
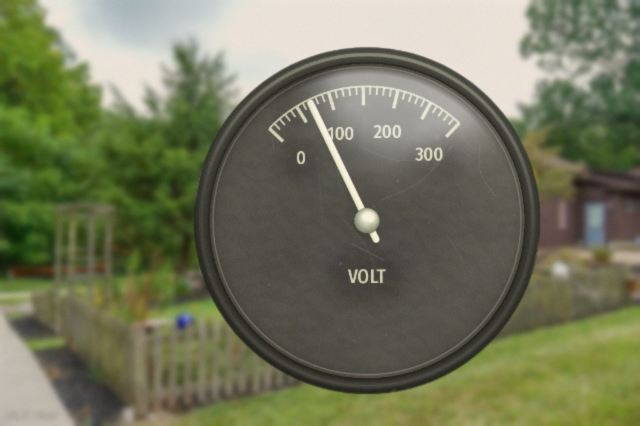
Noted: {"value": 70, "unit": "V"}
